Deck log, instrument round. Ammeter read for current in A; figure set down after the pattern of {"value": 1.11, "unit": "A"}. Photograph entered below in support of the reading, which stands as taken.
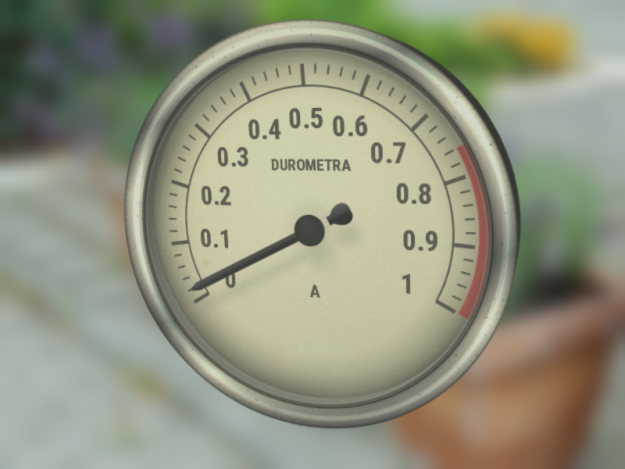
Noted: {"value": 0.02, "unit": "A"}
